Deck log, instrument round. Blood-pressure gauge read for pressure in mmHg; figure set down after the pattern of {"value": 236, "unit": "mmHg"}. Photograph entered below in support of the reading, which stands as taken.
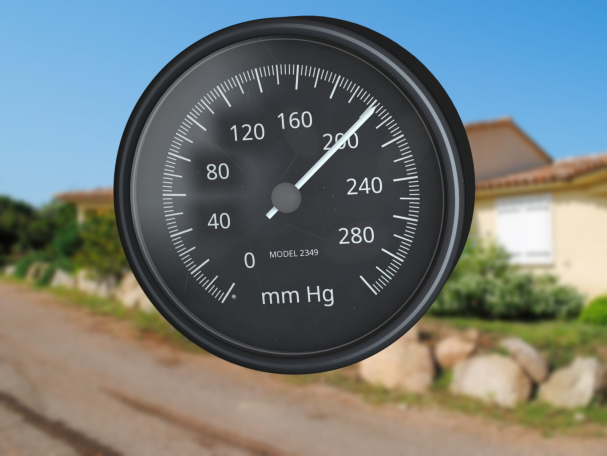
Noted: {"value": 202, "unit": "mmHg"}
